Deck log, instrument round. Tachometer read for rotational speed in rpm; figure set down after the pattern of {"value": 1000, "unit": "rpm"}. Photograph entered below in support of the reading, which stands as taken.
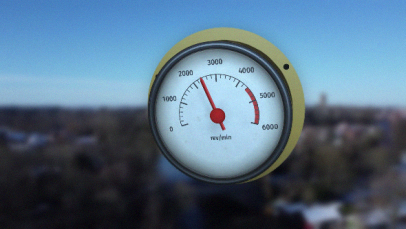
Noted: {"value": 2400, "unit": "rpm"}
